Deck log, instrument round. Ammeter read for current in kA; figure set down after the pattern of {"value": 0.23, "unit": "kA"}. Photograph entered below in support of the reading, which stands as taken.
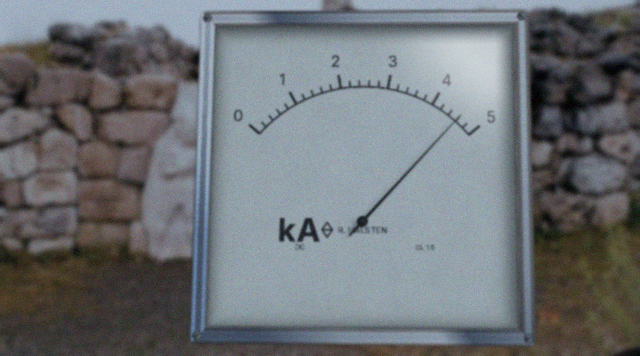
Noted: {"value": 4.6, "unit": "kA"}
